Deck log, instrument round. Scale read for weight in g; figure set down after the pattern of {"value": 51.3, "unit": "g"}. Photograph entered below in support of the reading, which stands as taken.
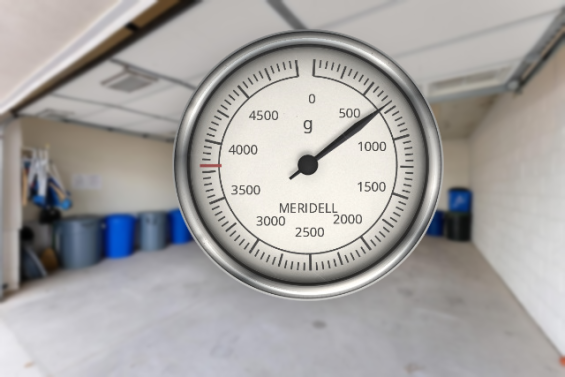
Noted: {"value": 700, "unit": "g"}
